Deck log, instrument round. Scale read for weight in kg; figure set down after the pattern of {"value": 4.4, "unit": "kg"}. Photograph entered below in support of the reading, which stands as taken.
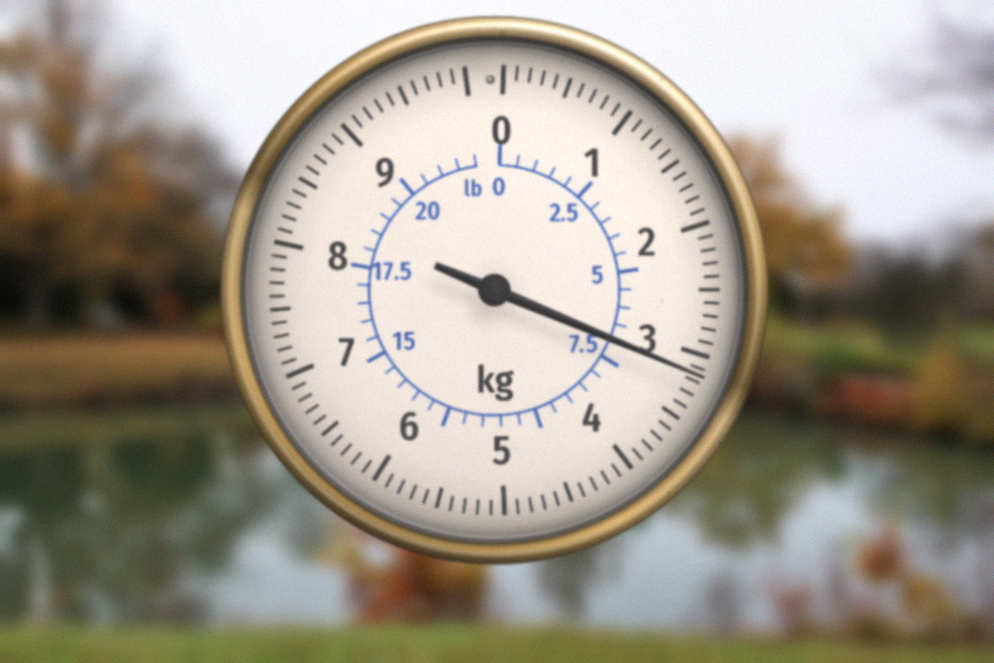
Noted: {"value": 3.15, "unit": "kg"}
